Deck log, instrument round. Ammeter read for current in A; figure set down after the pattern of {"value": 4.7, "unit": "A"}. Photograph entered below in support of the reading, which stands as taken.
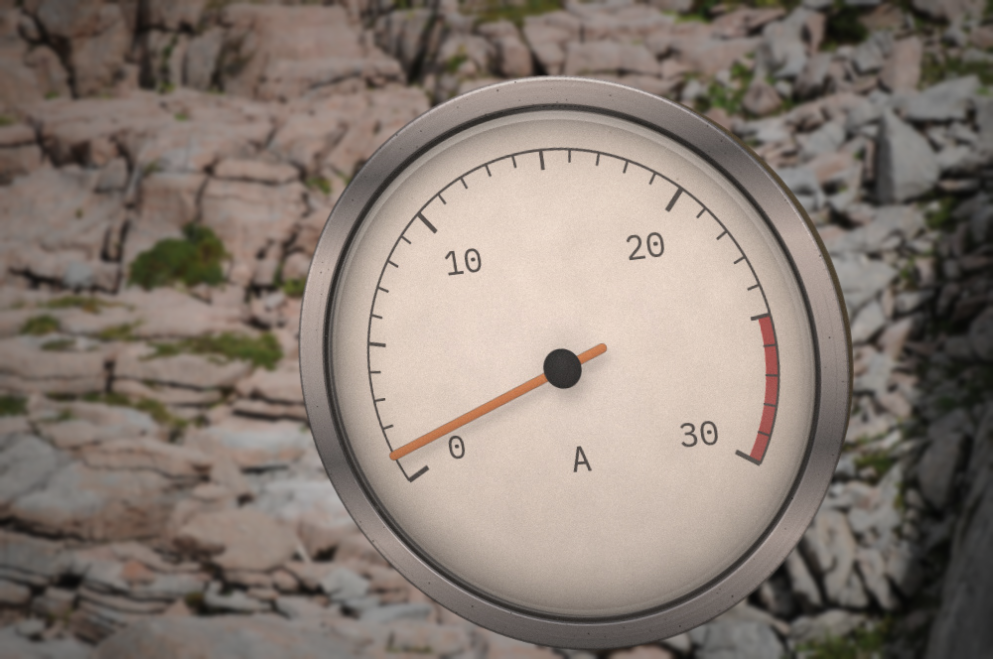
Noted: {"value": 1, "unit": "A"}
